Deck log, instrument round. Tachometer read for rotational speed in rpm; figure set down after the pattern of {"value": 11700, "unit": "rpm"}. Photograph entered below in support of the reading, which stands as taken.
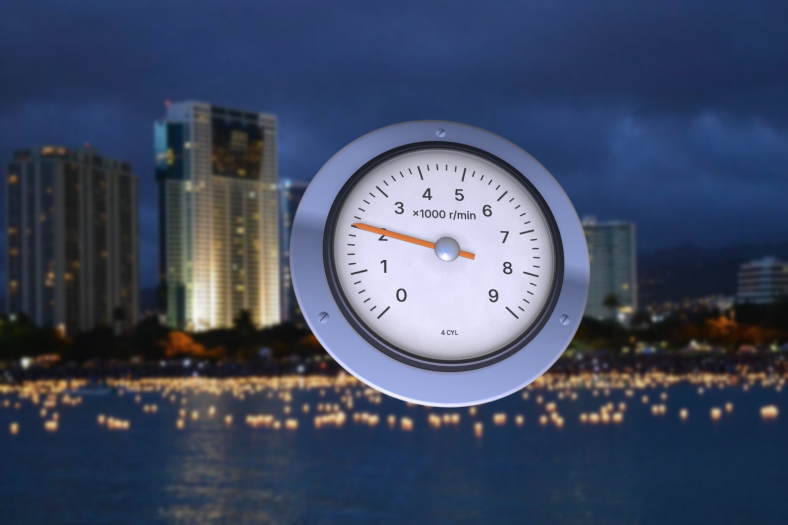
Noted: {"value": 2000, "unit": "rpm"}
